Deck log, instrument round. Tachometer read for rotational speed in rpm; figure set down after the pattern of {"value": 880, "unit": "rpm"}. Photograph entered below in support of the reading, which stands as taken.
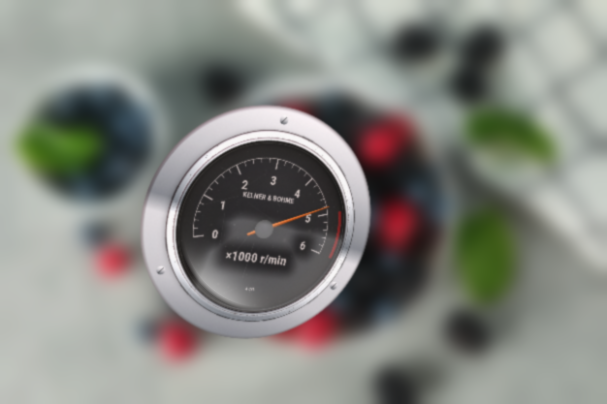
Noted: {"value": 4800, "unit": "rpm"}
